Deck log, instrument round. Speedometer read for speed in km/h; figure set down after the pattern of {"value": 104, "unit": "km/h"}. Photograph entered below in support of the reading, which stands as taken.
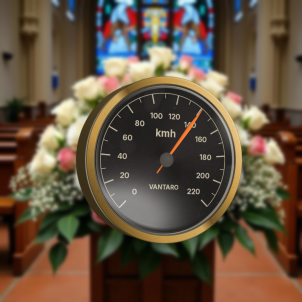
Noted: {"value": 140, "unit": "km/h"}
